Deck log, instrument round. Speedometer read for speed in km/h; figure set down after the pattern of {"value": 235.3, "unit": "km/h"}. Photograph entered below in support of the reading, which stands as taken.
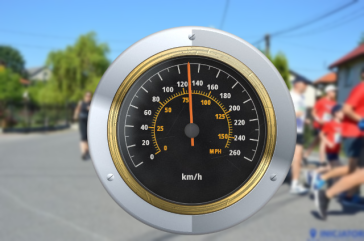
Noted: {"value": 130, "unit": "km/h"}
